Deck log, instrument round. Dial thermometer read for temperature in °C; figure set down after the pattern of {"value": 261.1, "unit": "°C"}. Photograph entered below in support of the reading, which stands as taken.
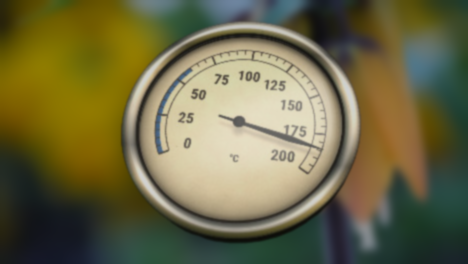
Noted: {"value": 185, "unit": "°C"}
